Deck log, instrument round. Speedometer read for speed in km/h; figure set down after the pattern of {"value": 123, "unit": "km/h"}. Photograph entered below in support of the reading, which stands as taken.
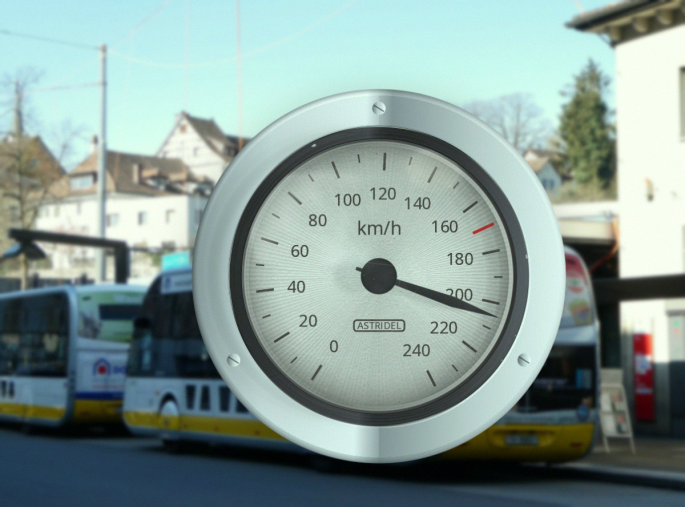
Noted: {"value": 205, "unit": "km/h"}
